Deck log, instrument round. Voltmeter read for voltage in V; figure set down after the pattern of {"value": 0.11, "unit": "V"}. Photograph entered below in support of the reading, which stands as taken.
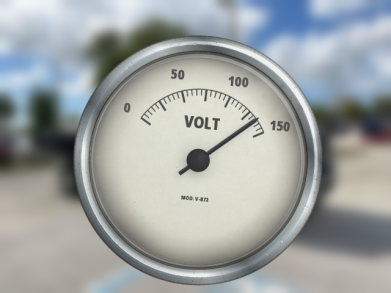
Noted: {"value": 135, "unit": "V"}
